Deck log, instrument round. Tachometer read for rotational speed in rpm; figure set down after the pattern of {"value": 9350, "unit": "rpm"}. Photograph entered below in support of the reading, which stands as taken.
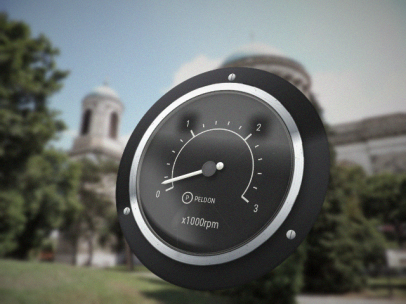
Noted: {"value": 100, "unit": "rpm"}
